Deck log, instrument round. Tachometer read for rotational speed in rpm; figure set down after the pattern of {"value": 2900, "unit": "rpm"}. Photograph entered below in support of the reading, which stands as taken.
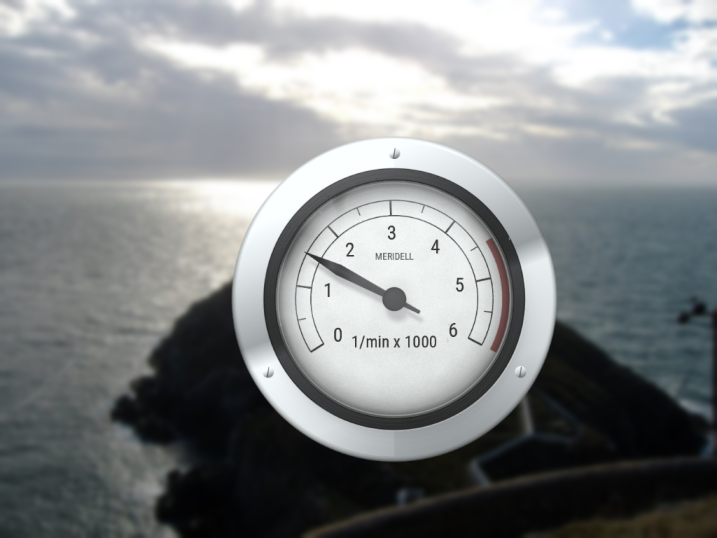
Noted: {"value": 1500, "unit": "rpm"}
